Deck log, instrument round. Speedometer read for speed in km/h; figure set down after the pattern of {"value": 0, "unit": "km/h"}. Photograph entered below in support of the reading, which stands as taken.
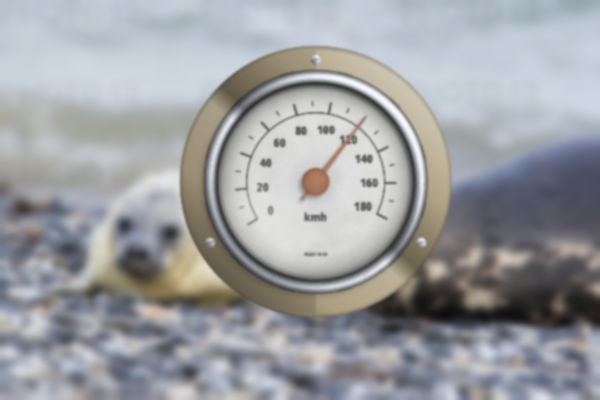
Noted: {"value": 120, "unit": "km/h"}
